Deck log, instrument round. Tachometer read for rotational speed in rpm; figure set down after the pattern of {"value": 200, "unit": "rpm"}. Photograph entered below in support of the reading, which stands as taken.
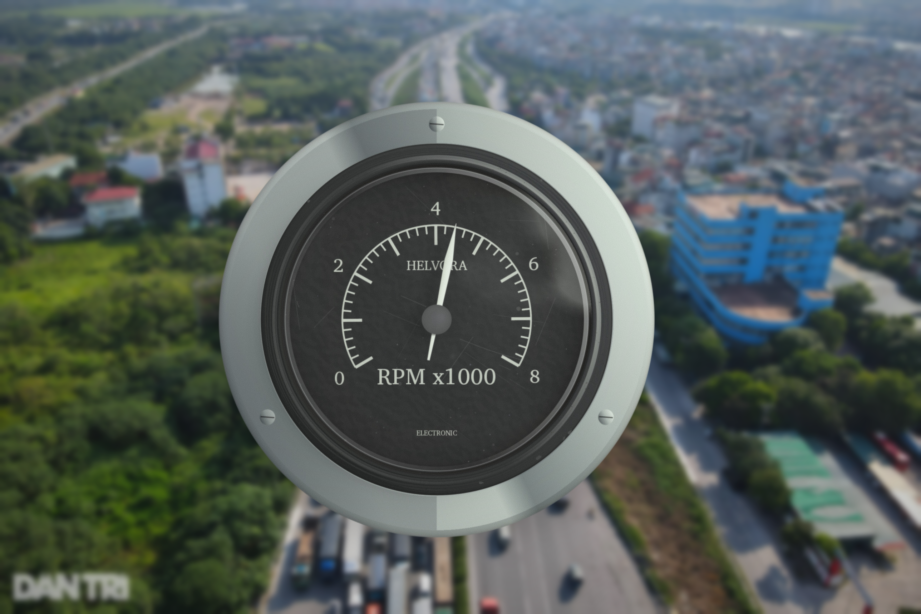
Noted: {"value": 4400, "unit": "rpm"}
